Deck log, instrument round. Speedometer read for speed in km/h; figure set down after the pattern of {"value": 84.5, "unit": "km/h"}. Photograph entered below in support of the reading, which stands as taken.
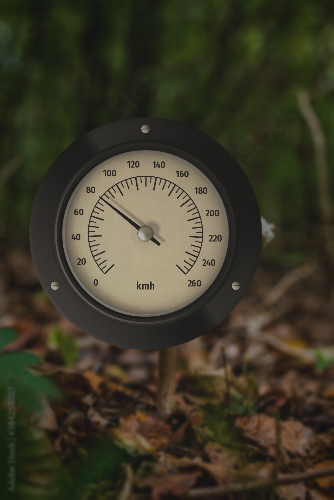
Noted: {"value": 80, "unit": "km/h"}
